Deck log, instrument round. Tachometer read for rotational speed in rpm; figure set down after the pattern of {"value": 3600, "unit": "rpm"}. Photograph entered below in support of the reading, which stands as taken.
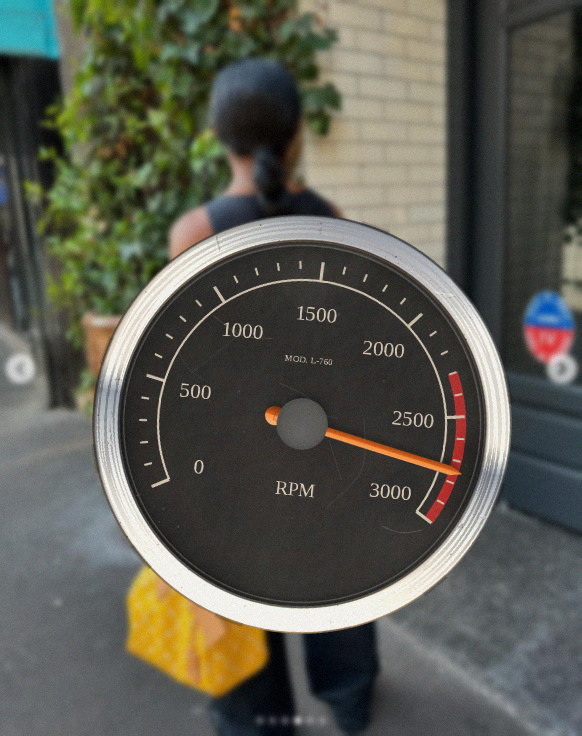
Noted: {"value": 2750, "unit": "rpm"}
